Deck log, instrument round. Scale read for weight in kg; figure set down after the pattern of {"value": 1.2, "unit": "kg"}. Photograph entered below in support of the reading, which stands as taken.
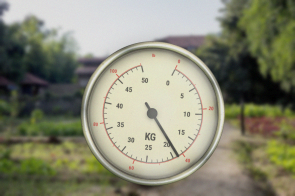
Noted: {"value": 19, "unit": "kg"}
